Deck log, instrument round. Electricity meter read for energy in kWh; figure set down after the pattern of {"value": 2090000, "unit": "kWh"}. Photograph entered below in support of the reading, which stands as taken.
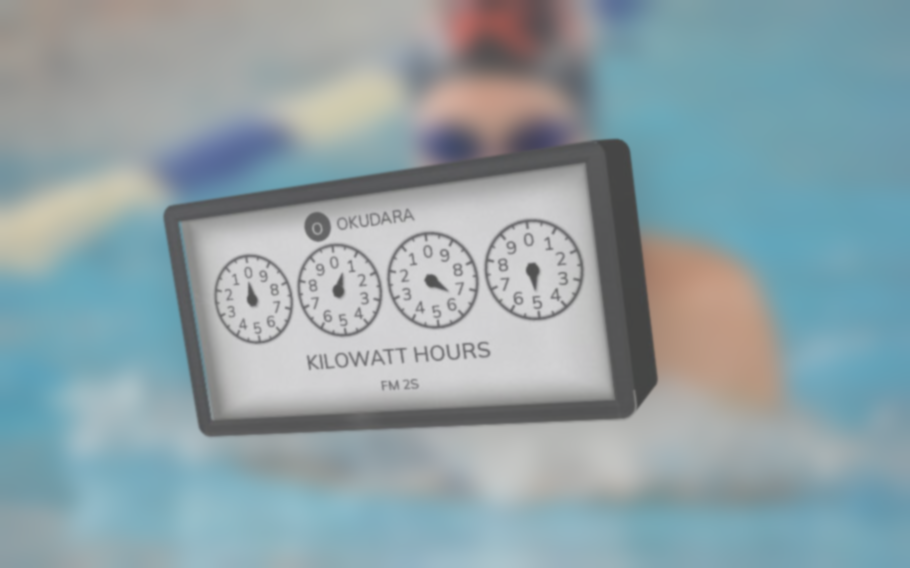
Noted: {"value": 65, "unit": "kWh"}
